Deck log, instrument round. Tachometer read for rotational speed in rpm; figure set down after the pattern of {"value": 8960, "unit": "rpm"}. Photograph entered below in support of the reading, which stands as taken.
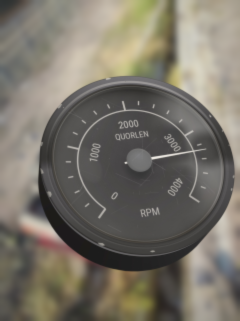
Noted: {"value": 3300, "unit": "rpm"}
